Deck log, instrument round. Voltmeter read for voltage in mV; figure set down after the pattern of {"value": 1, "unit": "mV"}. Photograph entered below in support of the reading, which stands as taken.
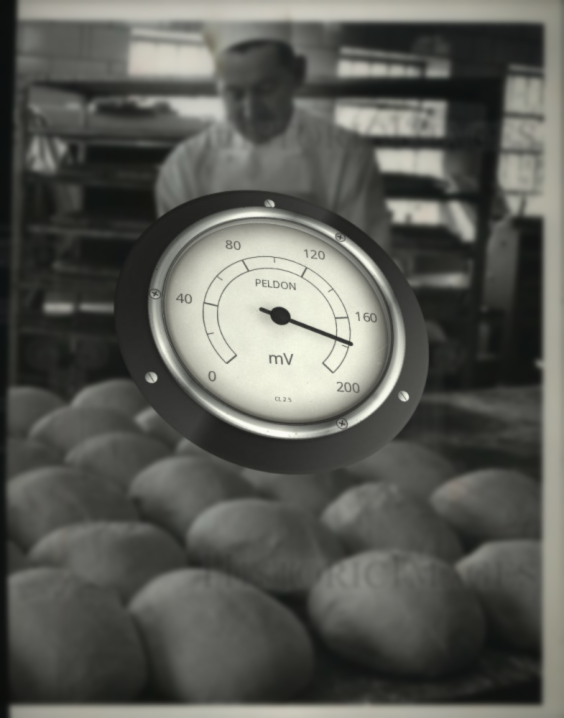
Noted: {"value": 180, "unit": "mV"}
